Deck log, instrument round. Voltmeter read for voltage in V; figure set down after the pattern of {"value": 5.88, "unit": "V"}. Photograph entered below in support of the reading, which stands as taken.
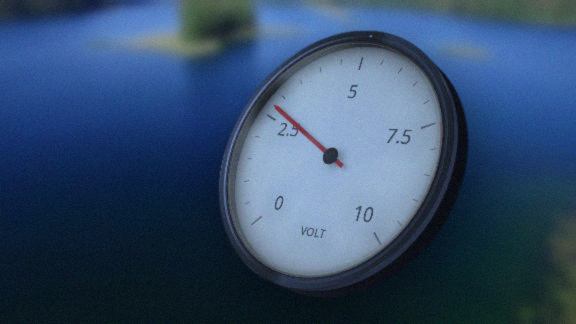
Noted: {"value": 2.75, "unit": "V"}
